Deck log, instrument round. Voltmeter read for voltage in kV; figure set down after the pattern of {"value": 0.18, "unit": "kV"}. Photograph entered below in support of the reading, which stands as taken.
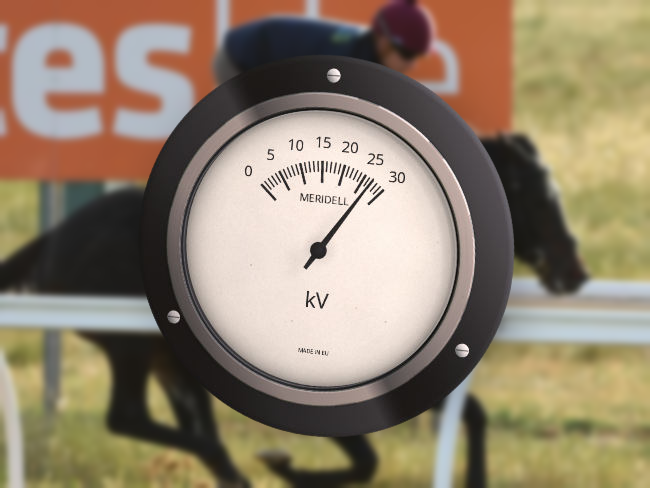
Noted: {"value": 27, "unit": "kV"}
